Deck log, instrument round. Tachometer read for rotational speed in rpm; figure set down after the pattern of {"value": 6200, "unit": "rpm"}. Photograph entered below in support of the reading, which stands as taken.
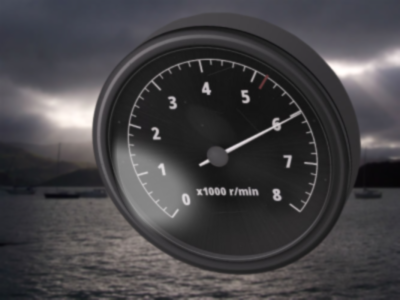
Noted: {"value": 6000, "unit": "rpm"}
